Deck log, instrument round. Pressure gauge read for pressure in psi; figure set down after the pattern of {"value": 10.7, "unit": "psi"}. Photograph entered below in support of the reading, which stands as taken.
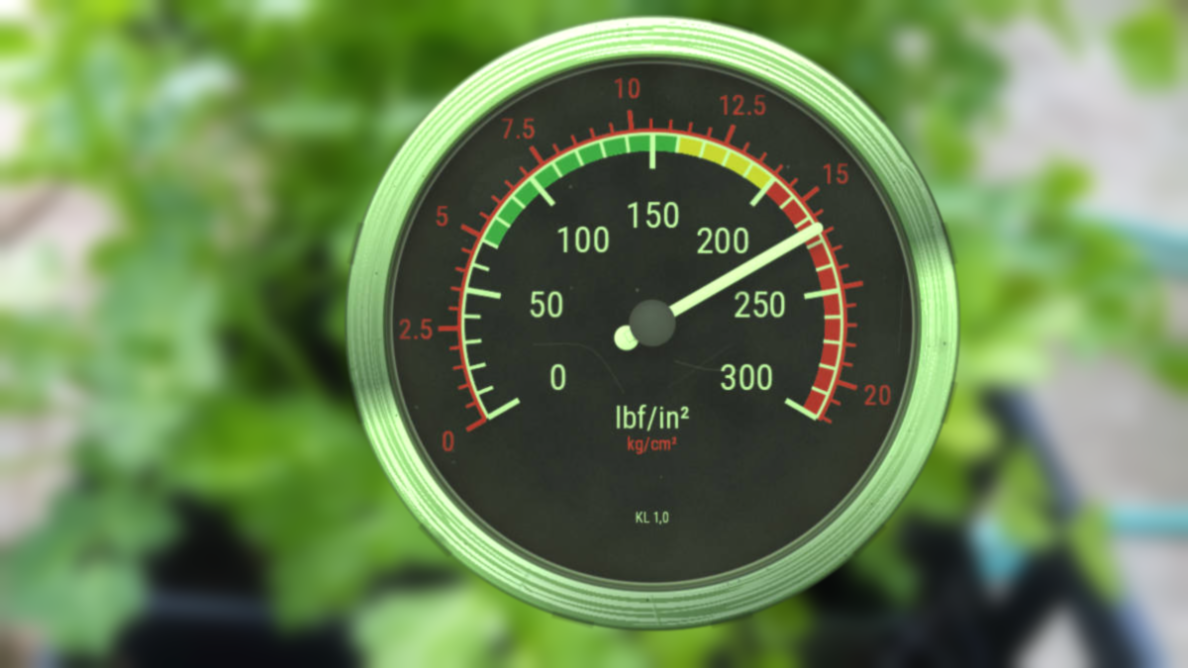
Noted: {"value": 225, "unit": "psi"}
